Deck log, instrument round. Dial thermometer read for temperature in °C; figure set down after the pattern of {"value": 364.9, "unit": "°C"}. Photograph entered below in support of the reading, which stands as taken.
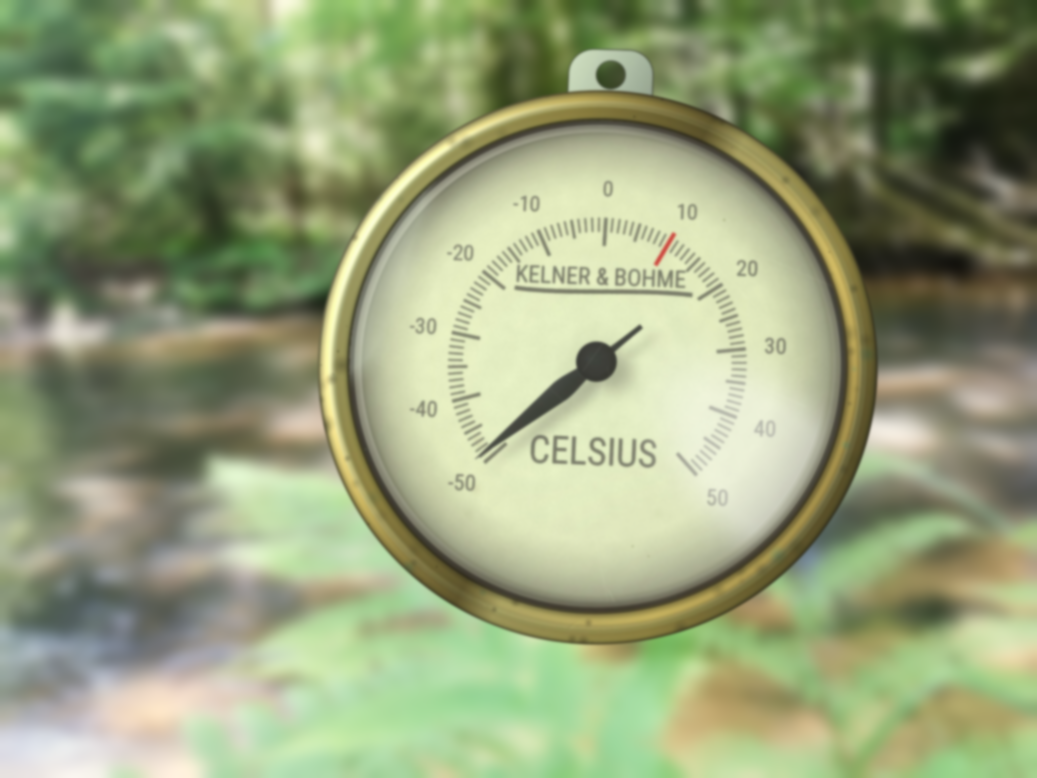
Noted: {"value": -49, "unit": "°C"}
